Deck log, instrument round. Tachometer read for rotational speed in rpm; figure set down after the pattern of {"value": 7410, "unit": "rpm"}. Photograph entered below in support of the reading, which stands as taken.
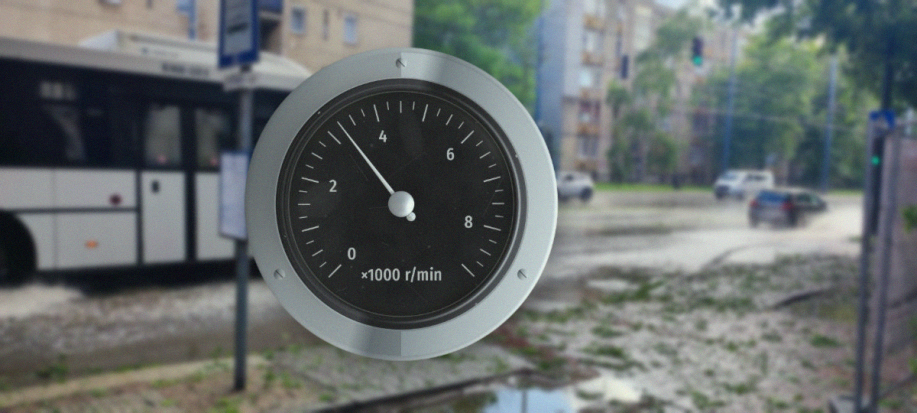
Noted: {"value": 3250, "unit": "rpm"}
